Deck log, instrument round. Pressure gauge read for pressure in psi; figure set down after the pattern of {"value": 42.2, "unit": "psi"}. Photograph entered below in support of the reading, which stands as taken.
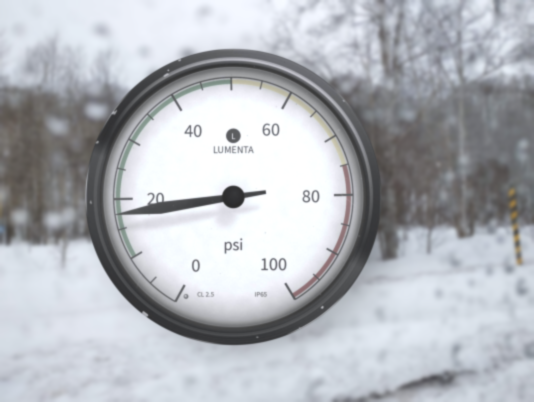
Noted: {"value": 17.5, "unit": "psi"}
